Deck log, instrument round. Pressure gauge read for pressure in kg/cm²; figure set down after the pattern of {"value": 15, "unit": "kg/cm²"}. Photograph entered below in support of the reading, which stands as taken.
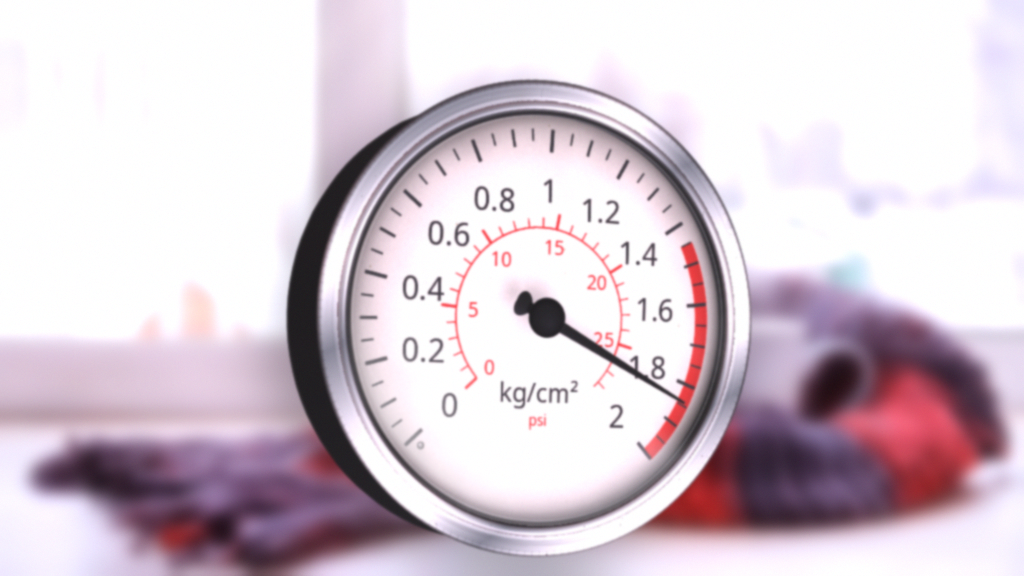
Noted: {"value": 1.85, "unit": "kg/cm²"}
